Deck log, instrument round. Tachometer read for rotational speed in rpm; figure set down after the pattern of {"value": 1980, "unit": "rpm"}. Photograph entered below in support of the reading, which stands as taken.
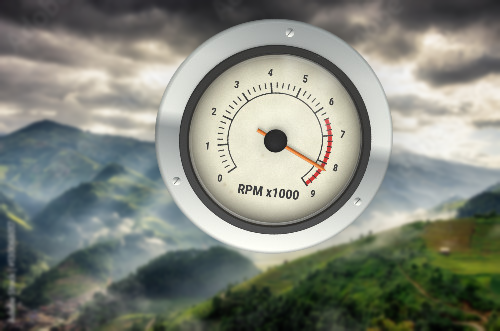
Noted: {"value": 8200, "unit": "rpm"}
